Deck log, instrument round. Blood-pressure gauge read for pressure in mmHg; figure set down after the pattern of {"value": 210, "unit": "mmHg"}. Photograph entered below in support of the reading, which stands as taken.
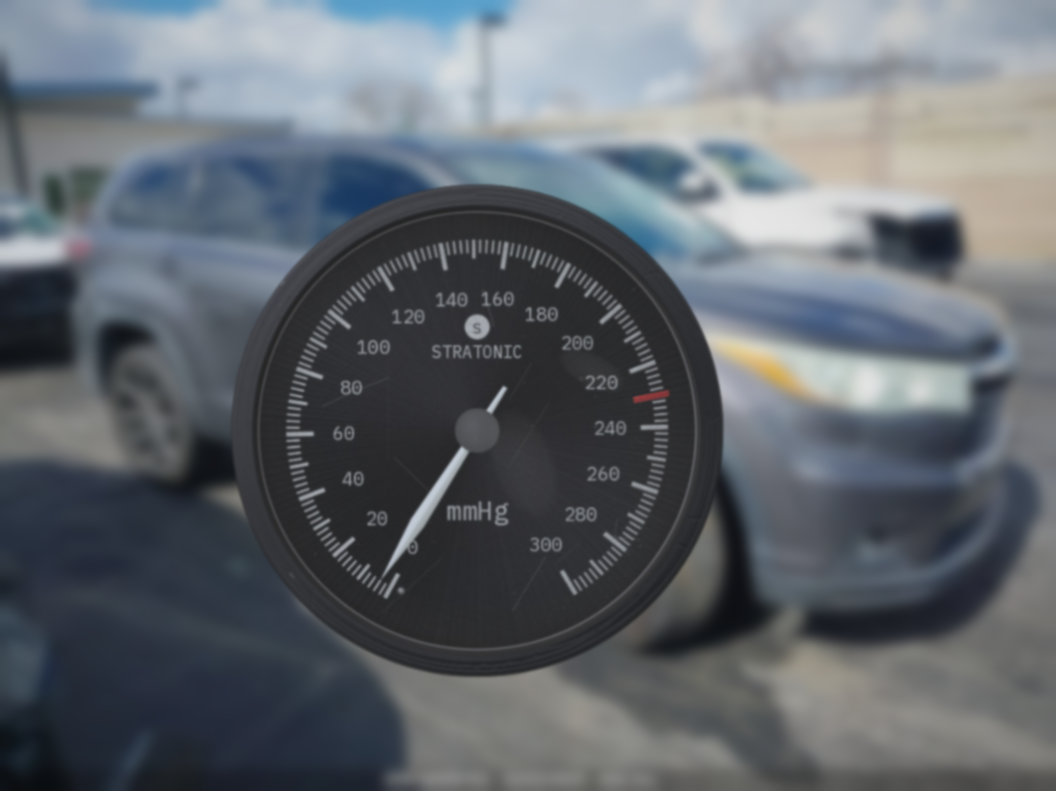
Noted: {"value": 4, "unit": "mmHg"}
